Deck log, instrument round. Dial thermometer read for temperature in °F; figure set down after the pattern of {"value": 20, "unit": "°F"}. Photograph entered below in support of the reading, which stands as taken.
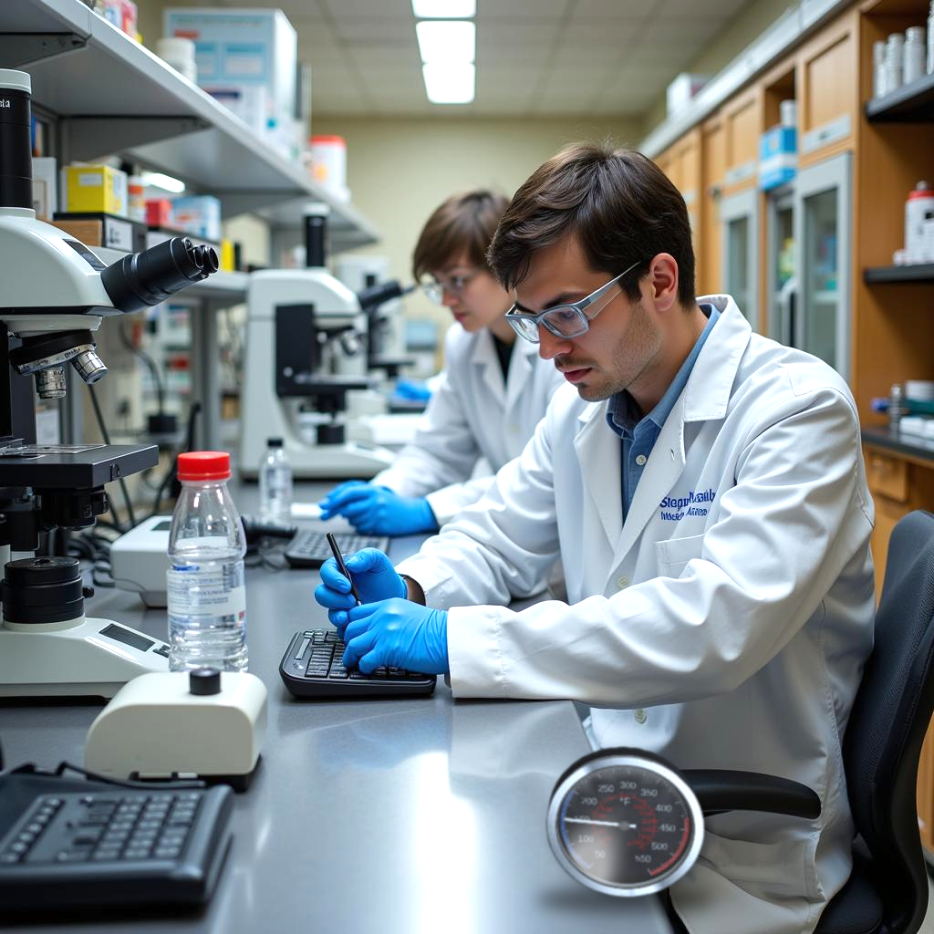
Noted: {"value": 150, "unit": "°F"}
